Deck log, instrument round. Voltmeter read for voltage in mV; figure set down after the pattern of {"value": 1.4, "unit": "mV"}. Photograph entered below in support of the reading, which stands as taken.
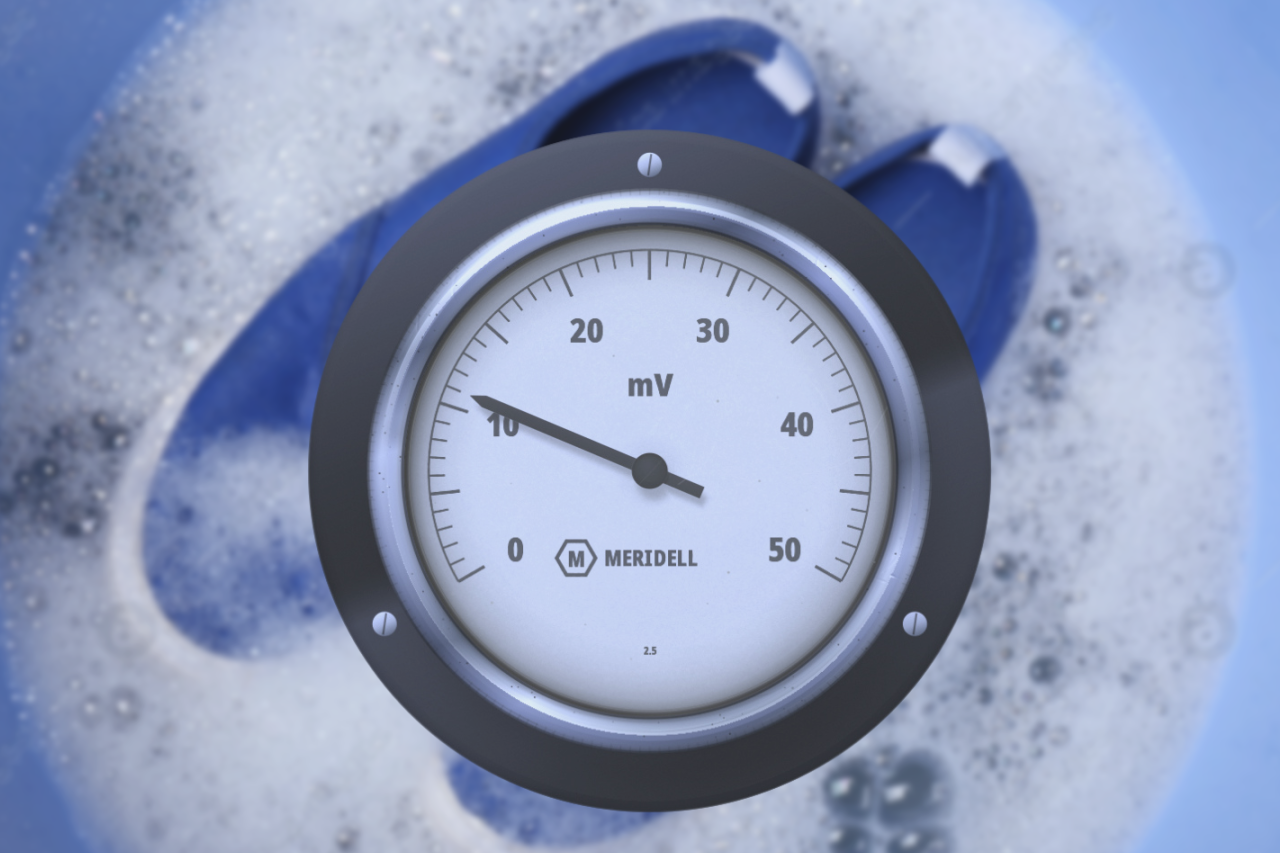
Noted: {"value": 11, "unit": "mV"}
